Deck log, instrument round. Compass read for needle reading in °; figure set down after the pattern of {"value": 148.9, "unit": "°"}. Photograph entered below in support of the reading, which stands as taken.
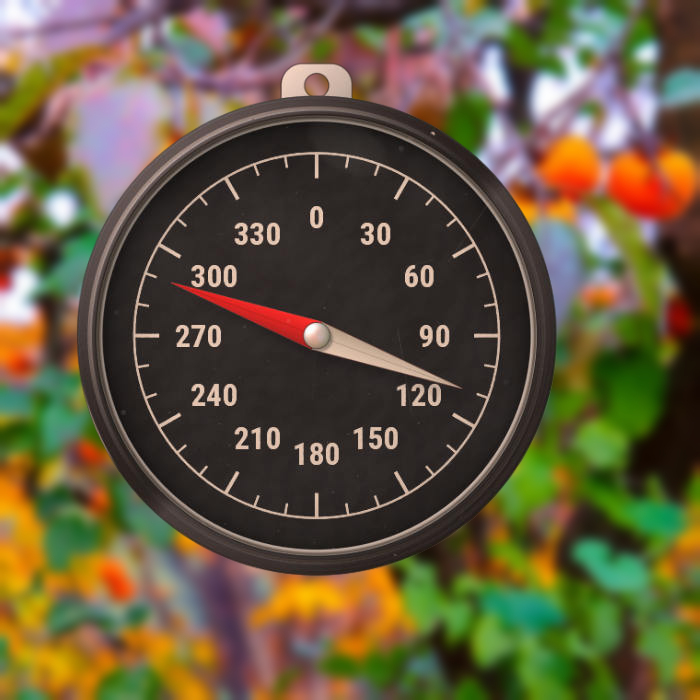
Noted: {"value": 290, "unit": "°"}
